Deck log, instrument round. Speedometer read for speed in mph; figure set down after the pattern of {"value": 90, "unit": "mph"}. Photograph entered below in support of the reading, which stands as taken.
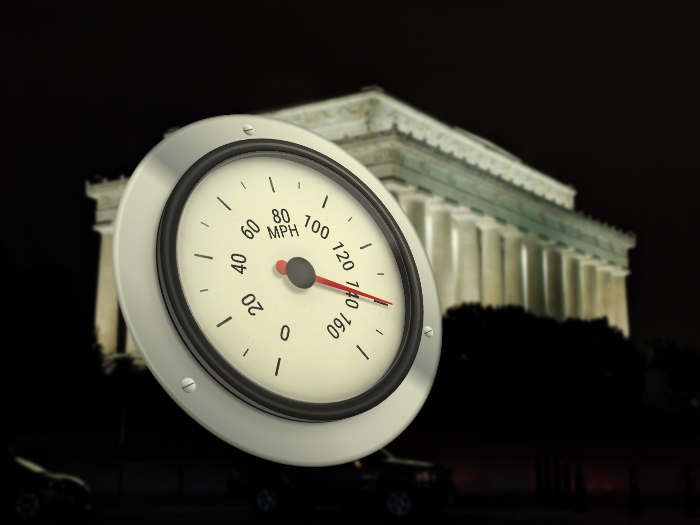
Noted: {"value": 140, "unit": "mph"}
